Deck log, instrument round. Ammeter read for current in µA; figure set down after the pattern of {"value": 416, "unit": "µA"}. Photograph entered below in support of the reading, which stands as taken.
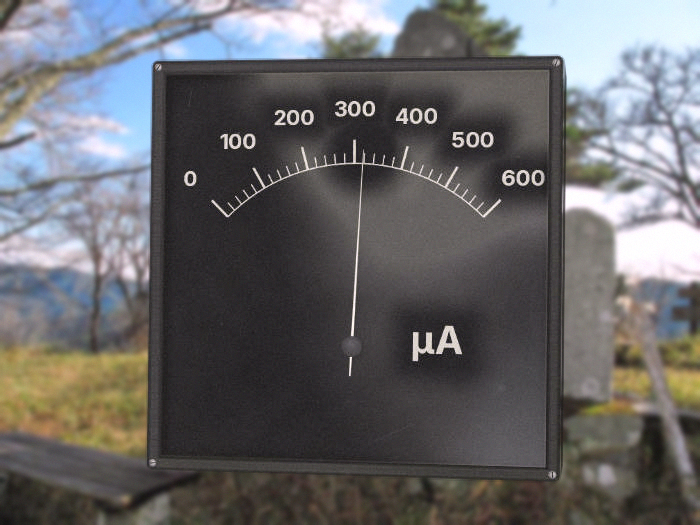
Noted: {"value": 320, "unit": "µA"}
